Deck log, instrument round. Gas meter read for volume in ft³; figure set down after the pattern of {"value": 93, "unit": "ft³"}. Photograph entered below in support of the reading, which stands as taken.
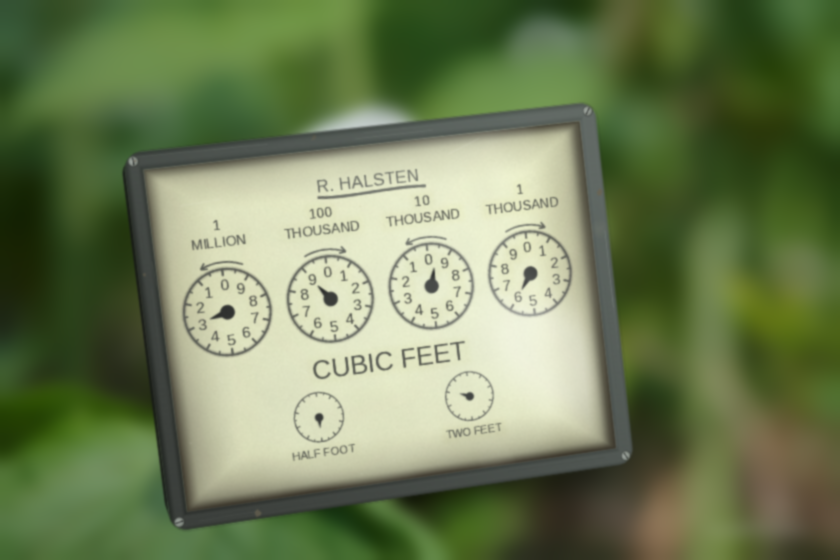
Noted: {"value": 289600, "unit": "ft³"}
